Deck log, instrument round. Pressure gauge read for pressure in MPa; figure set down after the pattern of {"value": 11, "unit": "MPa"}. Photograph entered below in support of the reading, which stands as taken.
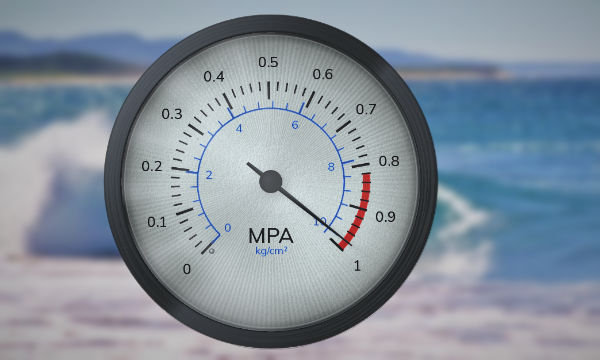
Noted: {"value": 0.98, "unit": "MPa"}
